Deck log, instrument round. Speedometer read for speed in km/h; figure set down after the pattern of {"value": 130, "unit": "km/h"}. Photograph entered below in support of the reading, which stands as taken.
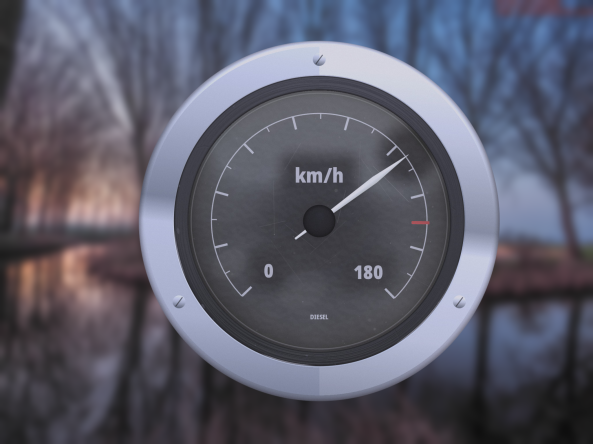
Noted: {"value": 125, "unit": "km/h"}
